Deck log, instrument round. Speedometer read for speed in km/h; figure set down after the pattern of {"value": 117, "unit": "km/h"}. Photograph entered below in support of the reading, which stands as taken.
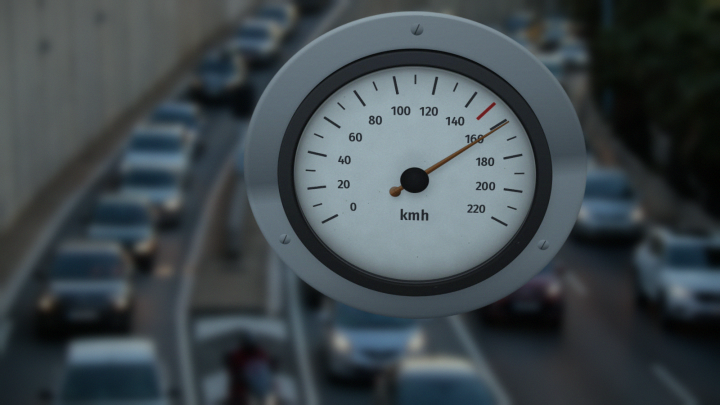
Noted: {"value": 160, "unit": "km/h"}
